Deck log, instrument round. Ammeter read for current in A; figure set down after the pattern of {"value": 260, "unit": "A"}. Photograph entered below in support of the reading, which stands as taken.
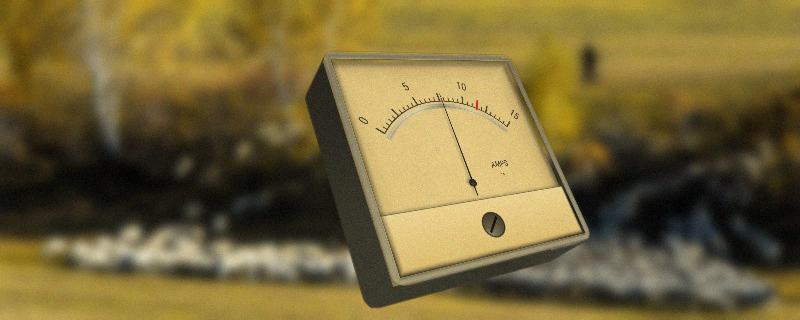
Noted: {"value": 7.5, "unit": "A"}
